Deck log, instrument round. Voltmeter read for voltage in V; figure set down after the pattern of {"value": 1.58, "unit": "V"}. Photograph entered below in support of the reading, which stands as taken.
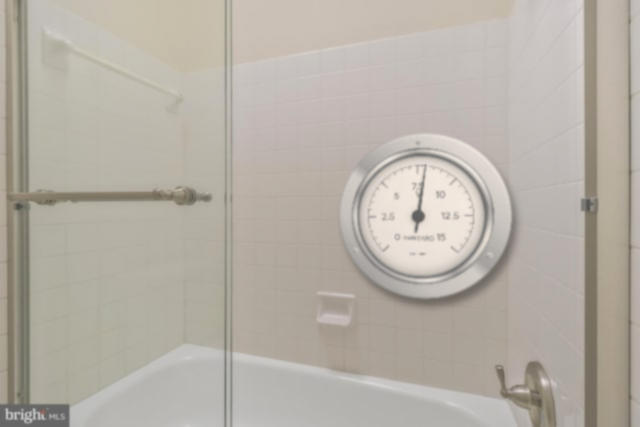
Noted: {"value": 8, "unit": "V"}
